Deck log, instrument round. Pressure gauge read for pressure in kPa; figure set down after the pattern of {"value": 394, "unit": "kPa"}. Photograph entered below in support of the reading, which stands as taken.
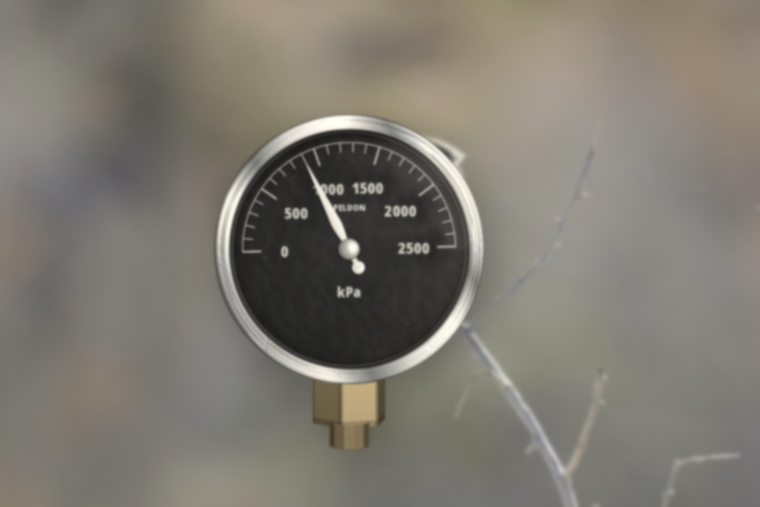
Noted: {"value": 900, "unit": "kPa"}
